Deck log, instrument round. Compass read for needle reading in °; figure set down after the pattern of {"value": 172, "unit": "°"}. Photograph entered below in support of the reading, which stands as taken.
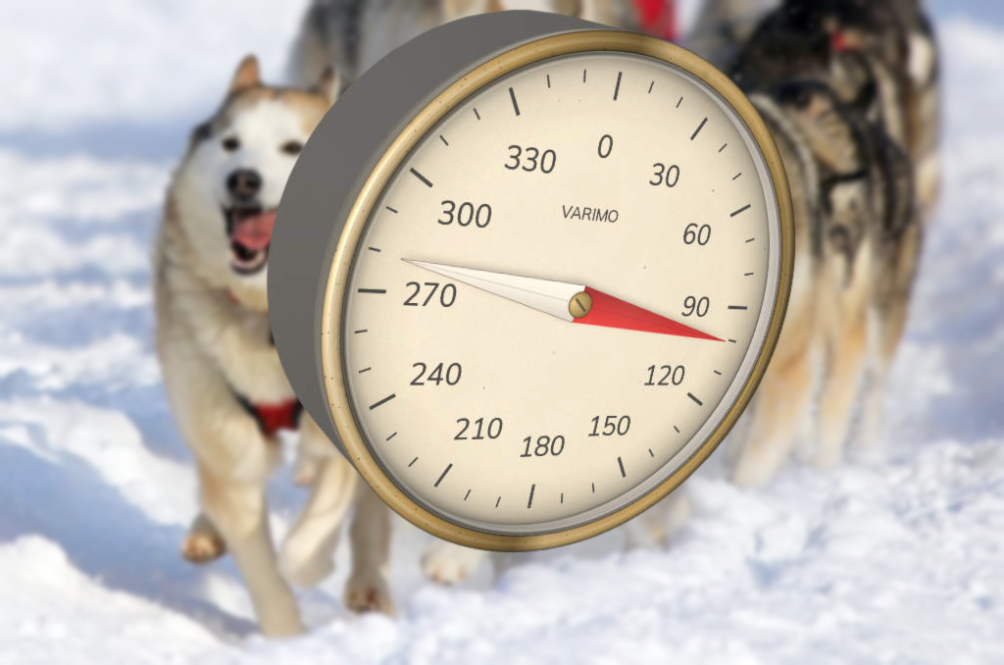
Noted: {"value": 100, "unit": "°"}
